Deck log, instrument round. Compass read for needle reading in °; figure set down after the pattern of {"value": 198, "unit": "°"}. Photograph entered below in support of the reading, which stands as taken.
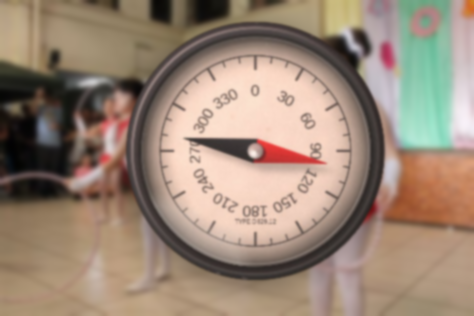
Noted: {"value": 100, "unit": "°"}
